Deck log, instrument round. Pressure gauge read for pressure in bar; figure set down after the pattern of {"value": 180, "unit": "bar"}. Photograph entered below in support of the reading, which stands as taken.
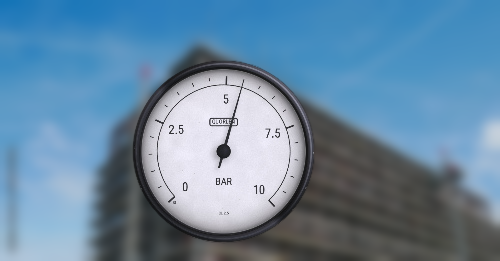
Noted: {"value": 5.5, "unit": "bar"}
